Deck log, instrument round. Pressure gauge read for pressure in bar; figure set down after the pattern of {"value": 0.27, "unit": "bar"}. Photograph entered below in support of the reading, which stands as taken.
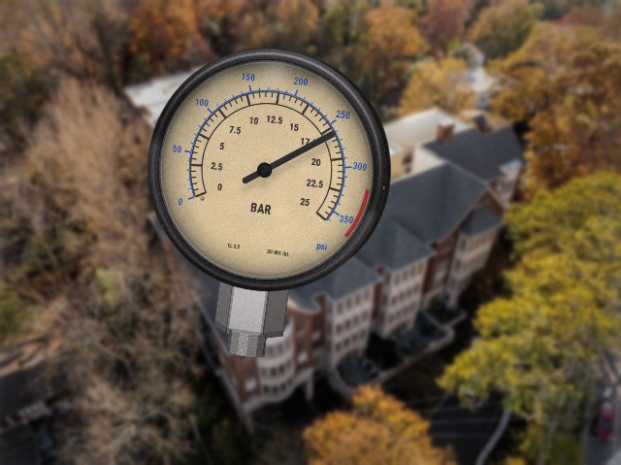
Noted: {"value": 18, "unit": "bar"}
